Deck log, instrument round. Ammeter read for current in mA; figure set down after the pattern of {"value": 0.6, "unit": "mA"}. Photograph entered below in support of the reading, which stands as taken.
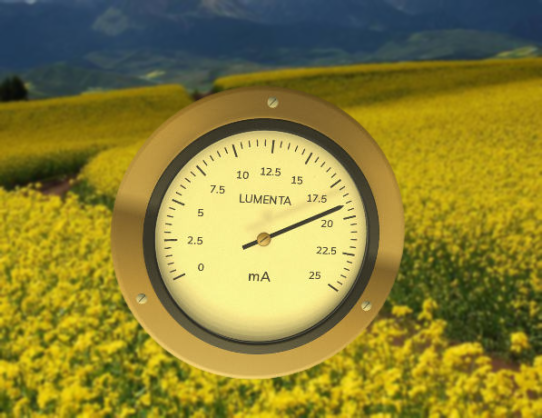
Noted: {"value": 19, "unit": "mA"}
